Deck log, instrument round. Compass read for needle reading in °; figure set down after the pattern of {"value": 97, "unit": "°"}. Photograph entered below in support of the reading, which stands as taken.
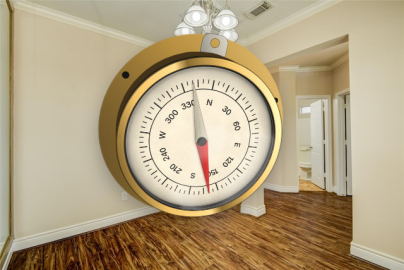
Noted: {"value": 160, "unit": "°"}
